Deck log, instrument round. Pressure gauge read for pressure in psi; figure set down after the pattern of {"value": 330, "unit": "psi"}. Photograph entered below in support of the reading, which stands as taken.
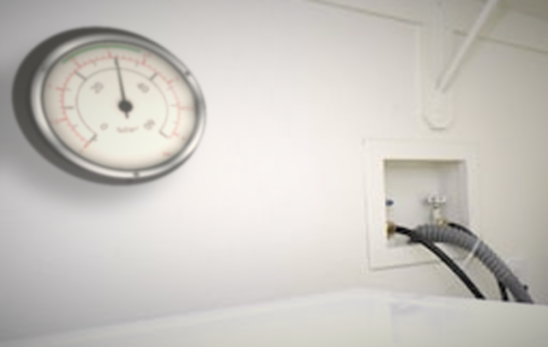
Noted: {"value": 30, "unit": "psi"}
